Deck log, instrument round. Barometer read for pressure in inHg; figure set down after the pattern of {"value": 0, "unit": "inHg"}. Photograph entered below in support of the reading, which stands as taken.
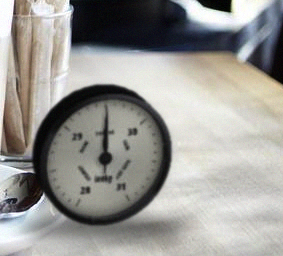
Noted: {"value": 29.5, "unit": "inHg"}
